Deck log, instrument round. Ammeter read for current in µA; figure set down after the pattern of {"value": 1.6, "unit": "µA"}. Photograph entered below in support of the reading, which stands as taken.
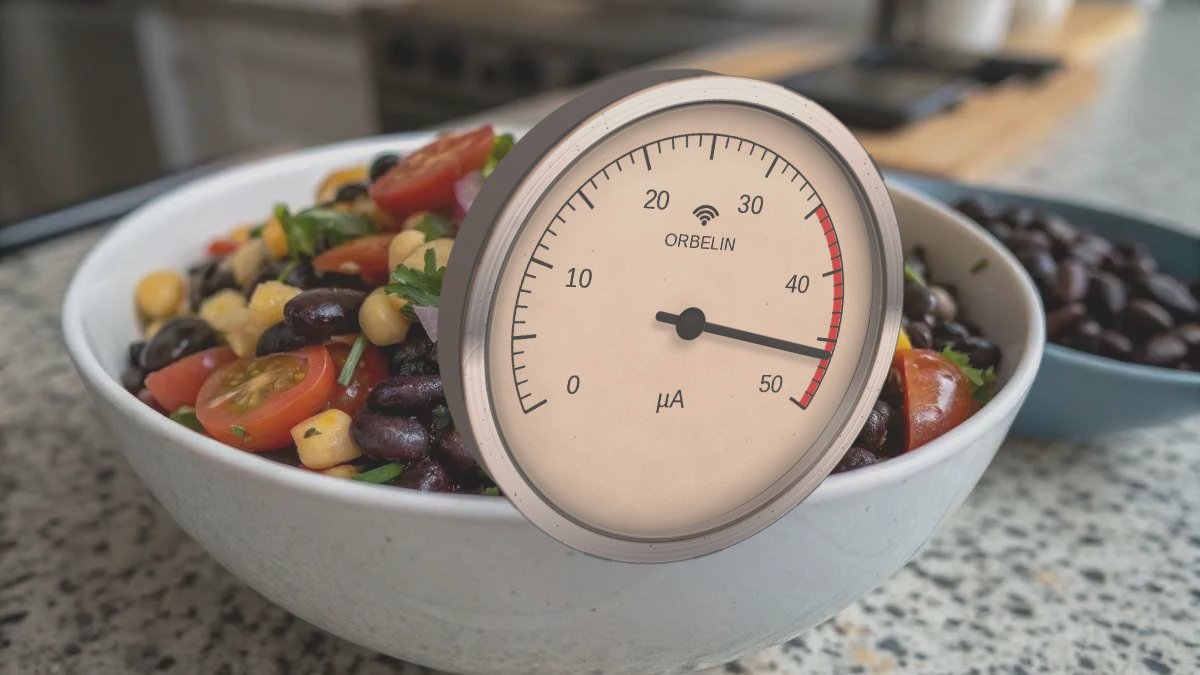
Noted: {"value": 46, "unit": "µA"}
